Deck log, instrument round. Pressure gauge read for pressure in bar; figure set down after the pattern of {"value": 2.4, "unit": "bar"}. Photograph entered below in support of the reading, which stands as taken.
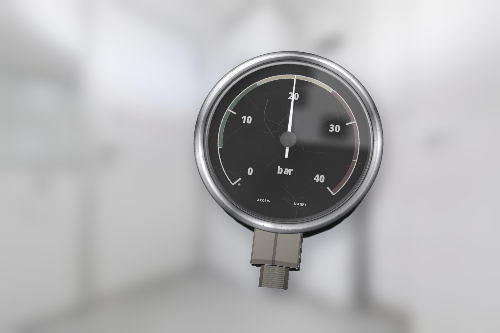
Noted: {"value": 20, "unit": "bar"}
